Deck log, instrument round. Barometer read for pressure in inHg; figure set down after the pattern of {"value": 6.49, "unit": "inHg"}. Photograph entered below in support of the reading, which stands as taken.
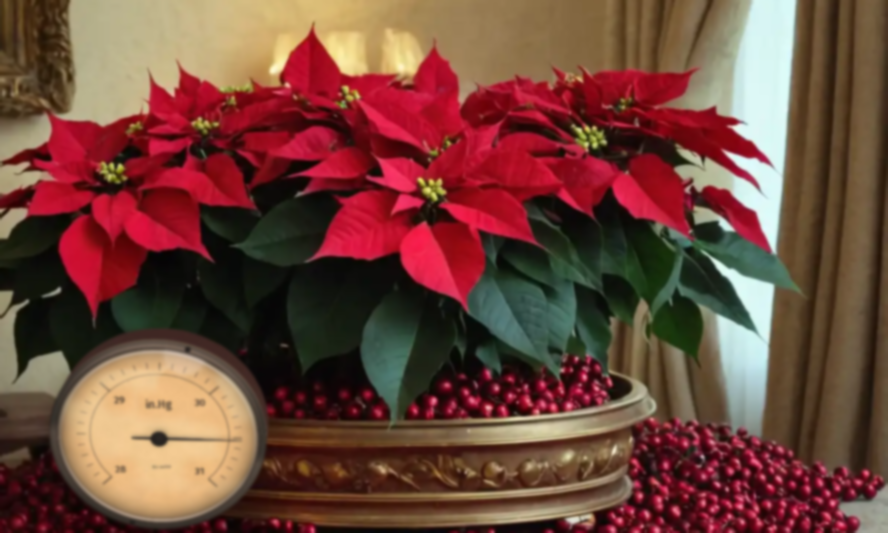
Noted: {"value": 30.5, "unit": "inHg"}
